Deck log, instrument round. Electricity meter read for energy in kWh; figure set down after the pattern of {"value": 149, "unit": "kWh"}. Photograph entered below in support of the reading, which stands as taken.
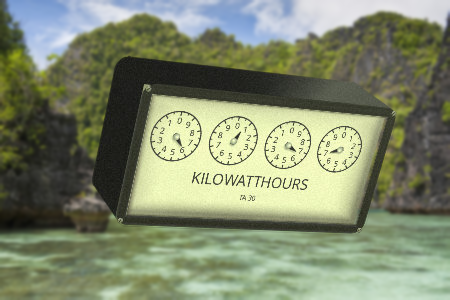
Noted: {"value": 6067, "unit": "kWh"}
